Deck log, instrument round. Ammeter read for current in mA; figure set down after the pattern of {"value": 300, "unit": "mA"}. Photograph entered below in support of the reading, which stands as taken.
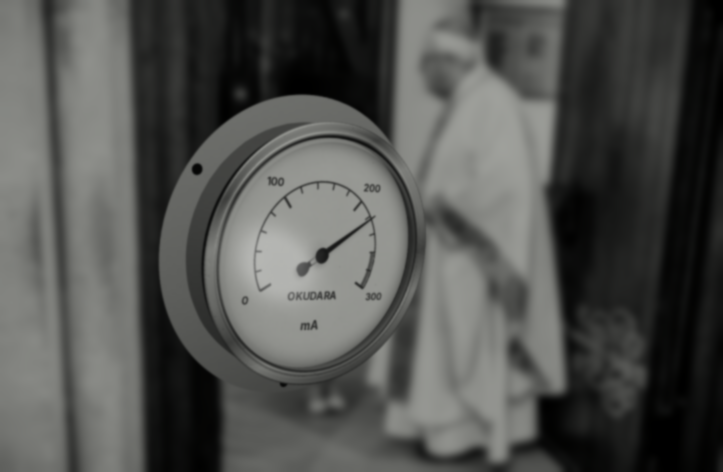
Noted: {"value": 220, "unit": "mA"}
